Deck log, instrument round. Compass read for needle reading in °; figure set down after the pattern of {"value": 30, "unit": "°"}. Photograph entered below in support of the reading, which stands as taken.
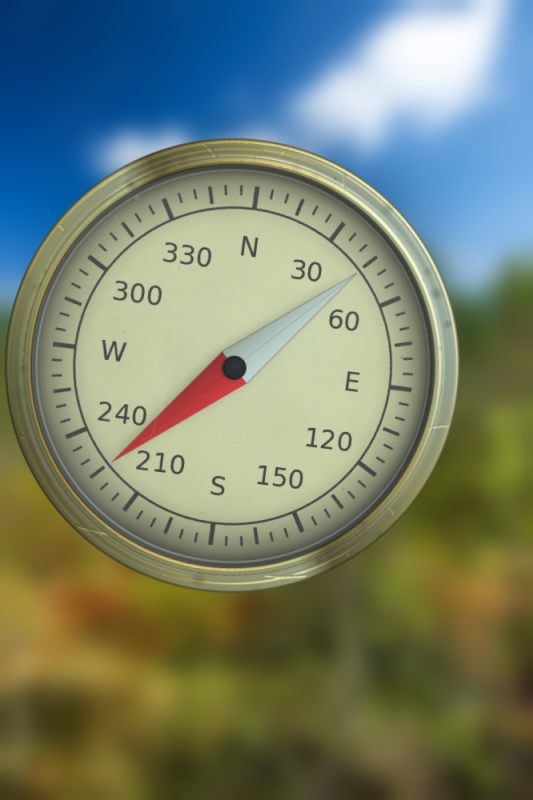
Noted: {"value": 225, "unit": "°"}
